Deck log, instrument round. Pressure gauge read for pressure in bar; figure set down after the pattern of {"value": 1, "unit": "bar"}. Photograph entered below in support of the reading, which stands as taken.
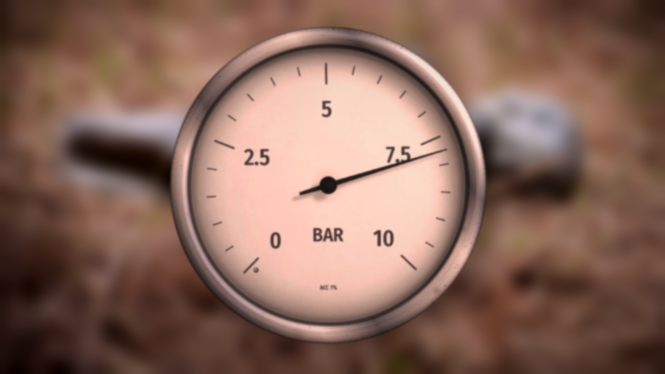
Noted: {"value": 7.75, "unit": "bar"}
